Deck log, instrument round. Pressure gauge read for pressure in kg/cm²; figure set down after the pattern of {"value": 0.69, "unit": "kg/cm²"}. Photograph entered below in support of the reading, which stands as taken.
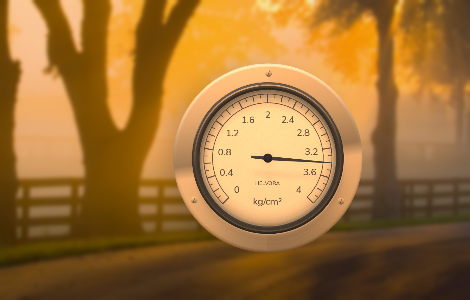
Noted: {"value": 3.4, "unit": "kg/cm²"}
